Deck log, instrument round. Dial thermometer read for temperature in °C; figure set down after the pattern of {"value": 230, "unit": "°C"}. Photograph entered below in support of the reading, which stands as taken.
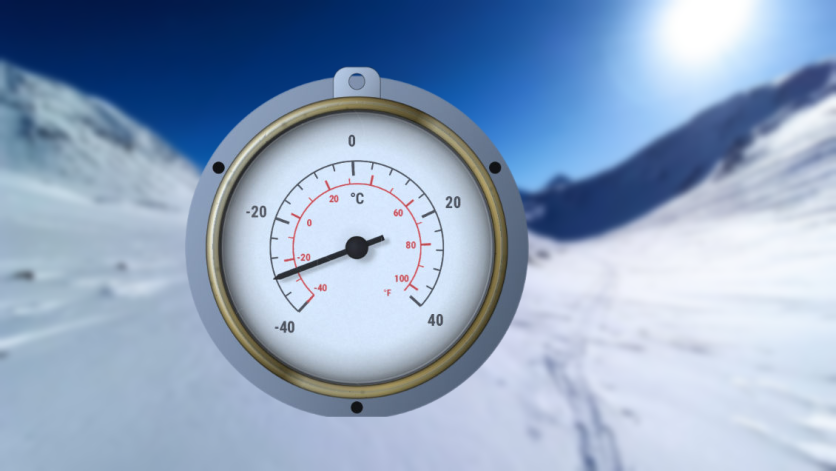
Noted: {"value": -32, "unit": "°C"}
